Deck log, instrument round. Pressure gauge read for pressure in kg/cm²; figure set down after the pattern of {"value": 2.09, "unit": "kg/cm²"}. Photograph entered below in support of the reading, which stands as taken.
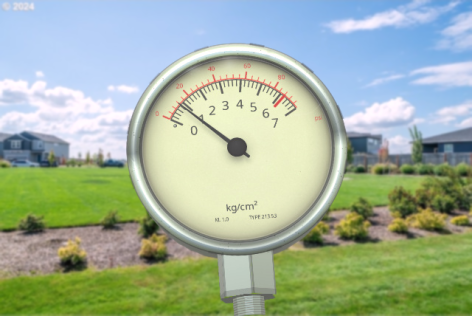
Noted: {"value": 0.8, "unit": "kg/cm²"}
